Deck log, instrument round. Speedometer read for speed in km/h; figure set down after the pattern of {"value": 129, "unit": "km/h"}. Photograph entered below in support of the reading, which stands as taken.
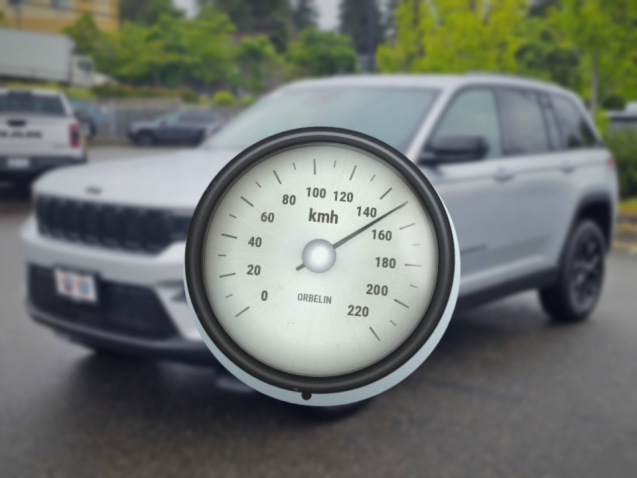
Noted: {"value": 150, "unit": "km/h"}
